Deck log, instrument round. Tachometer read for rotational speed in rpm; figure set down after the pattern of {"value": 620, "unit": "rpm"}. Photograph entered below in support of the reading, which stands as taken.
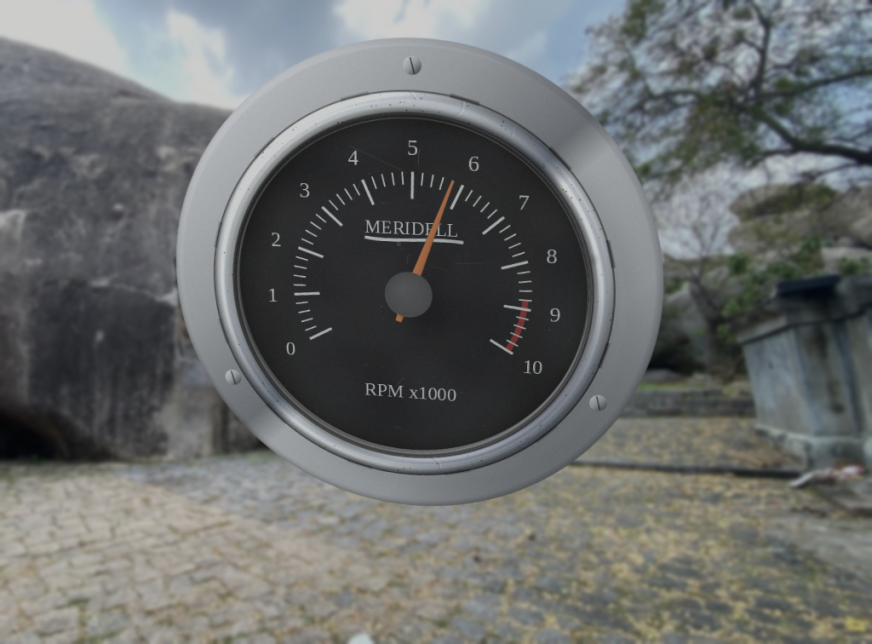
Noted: {"value": 5800, "unit": "rpm"}
